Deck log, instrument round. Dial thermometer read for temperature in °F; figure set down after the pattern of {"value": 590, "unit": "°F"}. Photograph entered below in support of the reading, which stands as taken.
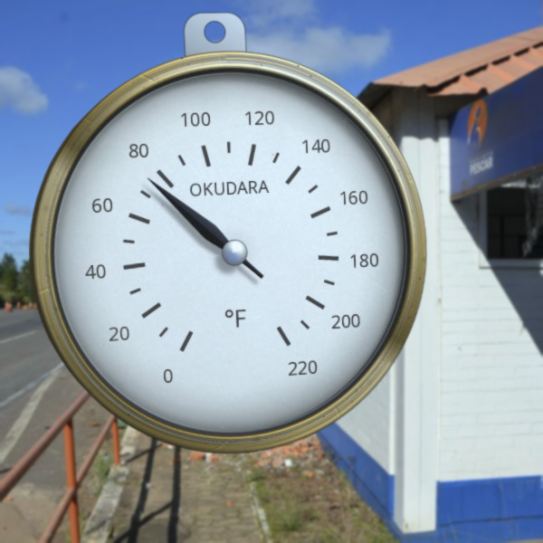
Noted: {"value": 75, "unit": "°F"}
